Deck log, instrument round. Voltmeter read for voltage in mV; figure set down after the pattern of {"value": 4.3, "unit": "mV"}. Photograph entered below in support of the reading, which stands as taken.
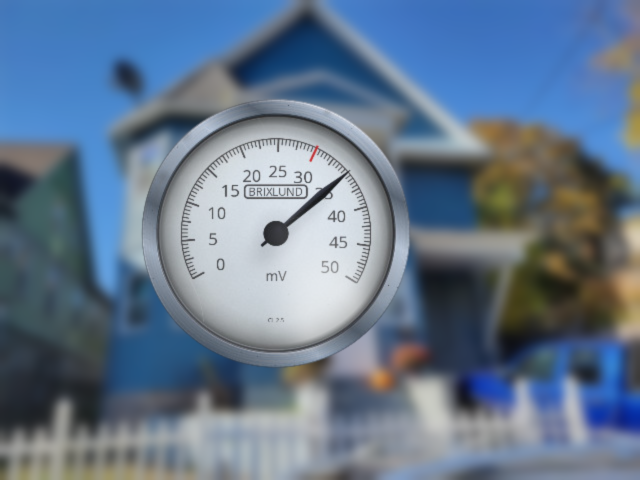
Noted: {"value": 35, "unit": "mV"}
